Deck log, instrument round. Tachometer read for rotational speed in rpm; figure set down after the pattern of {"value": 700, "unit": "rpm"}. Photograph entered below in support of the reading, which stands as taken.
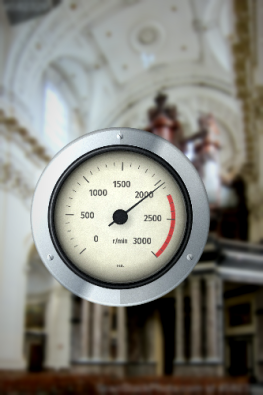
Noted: {"value": 2050, "unit": "rpm"}
